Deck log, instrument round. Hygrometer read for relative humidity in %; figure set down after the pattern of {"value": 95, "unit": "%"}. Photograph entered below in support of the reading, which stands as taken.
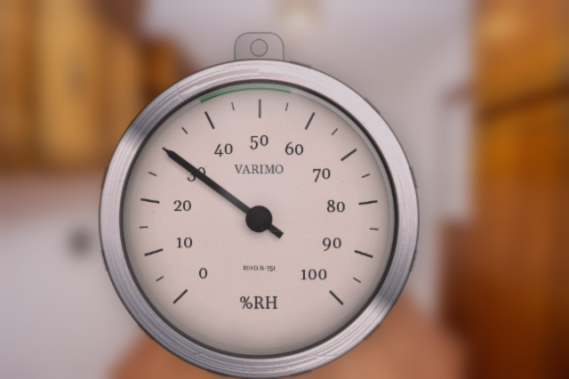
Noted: {"value": 30, "unit": "%"}
